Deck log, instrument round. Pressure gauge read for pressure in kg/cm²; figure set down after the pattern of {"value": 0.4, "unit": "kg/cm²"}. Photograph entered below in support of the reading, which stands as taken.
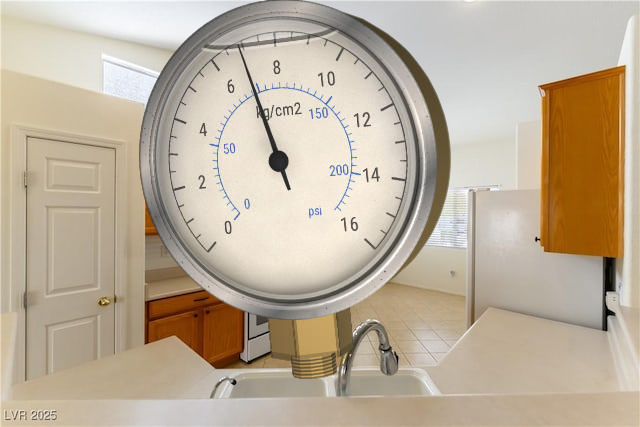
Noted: {"value": 7, "unit": "kg/cm²"}
